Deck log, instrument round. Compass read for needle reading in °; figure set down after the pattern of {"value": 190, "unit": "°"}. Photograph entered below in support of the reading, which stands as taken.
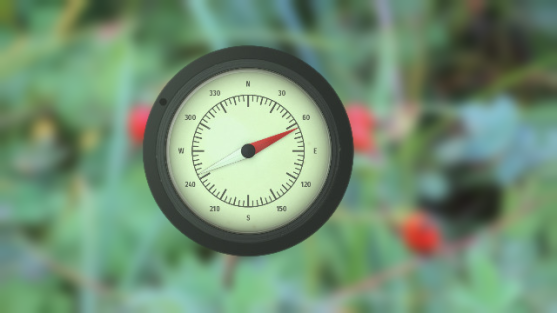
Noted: {"value": 65, "unit": "°"}
